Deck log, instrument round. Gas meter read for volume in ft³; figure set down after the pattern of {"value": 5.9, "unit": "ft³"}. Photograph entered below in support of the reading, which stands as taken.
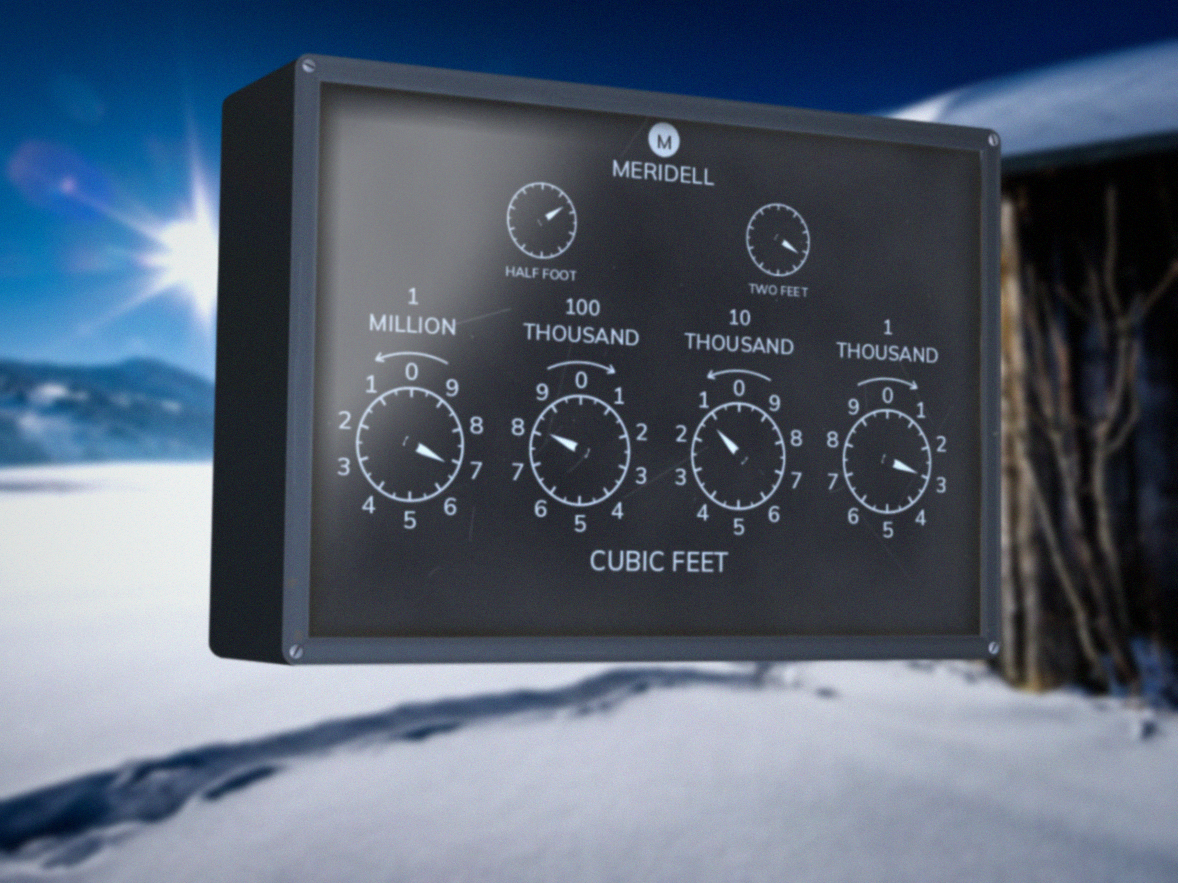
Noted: {"value": 681300, "unit": "ft³"}
